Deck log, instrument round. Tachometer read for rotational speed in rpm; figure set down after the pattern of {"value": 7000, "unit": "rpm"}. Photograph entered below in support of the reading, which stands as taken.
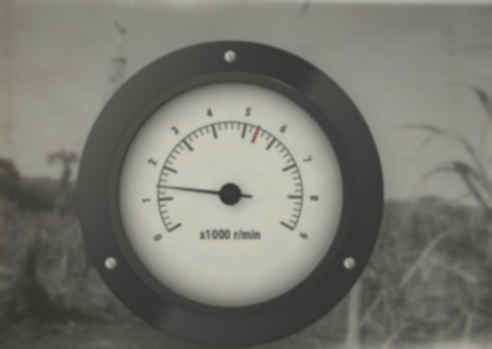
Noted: {"value": 1400, "unit": "rpm"}
